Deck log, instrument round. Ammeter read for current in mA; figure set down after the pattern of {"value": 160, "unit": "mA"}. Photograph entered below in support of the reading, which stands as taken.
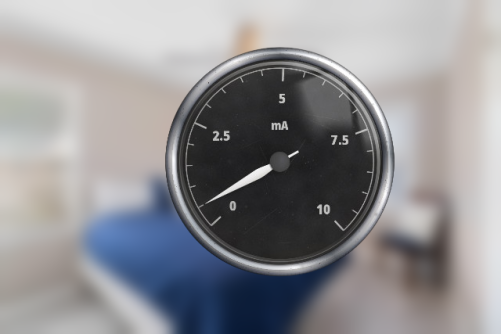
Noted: {"value": 0.5, "unit": "mA"}
